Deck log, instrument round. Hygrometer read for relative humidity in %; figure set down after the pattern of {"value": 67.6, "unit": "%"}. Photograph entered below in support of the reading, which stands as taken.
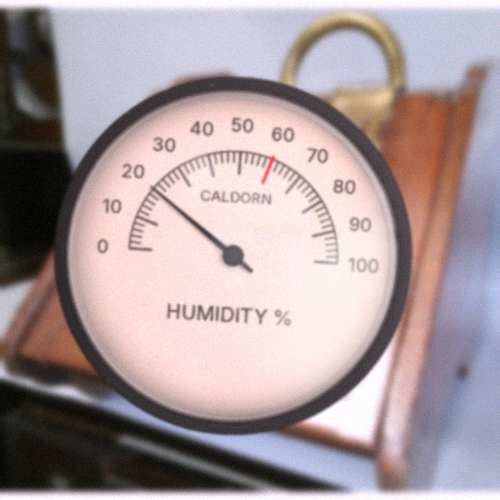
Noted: {"value": 20, "unit": "%"}
